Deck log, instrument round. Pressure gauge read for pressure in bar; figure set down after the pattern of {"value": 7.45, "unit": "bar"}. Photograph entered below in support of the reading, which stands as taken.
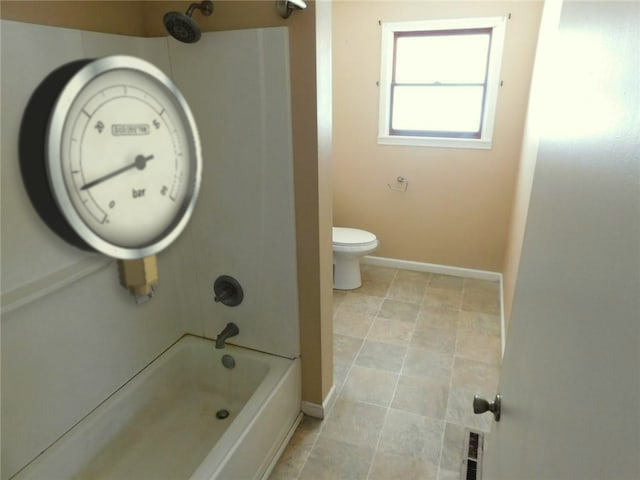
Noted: {"value": 7.5, "unit": "bar"}
